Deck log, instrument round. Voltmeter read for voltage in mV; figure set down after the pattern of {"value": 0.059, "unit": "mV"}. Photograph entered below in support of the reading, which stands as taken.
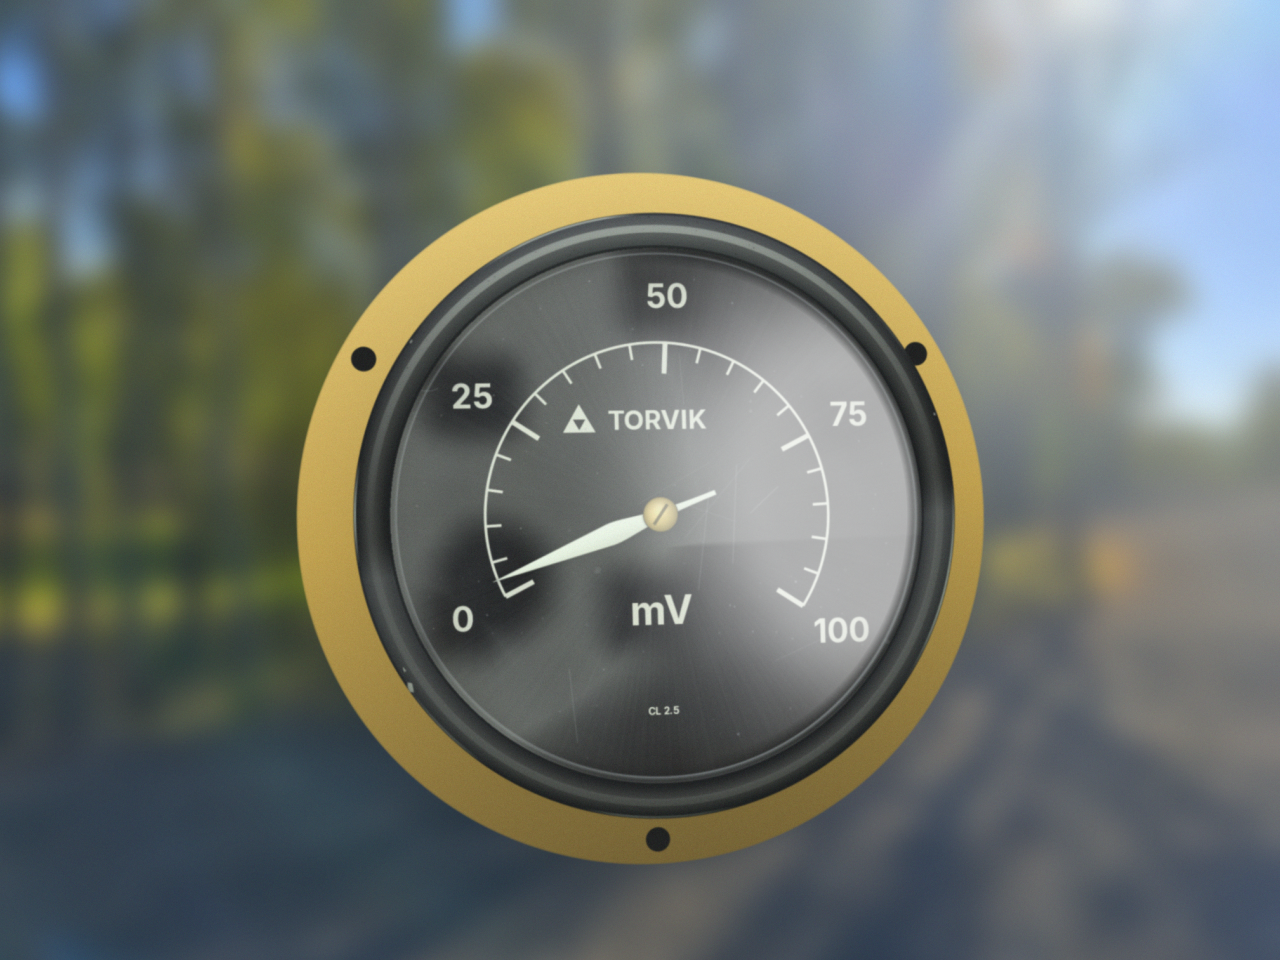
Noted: {"value": 2.5, "unit": "mV"}
